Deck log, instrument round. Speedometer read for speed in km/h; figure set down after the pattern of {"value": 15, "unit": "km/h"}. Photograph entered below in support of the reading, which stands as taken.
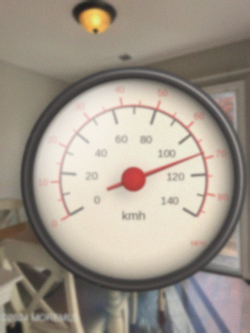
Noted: {"value": 110, "unit": "km/h"}
